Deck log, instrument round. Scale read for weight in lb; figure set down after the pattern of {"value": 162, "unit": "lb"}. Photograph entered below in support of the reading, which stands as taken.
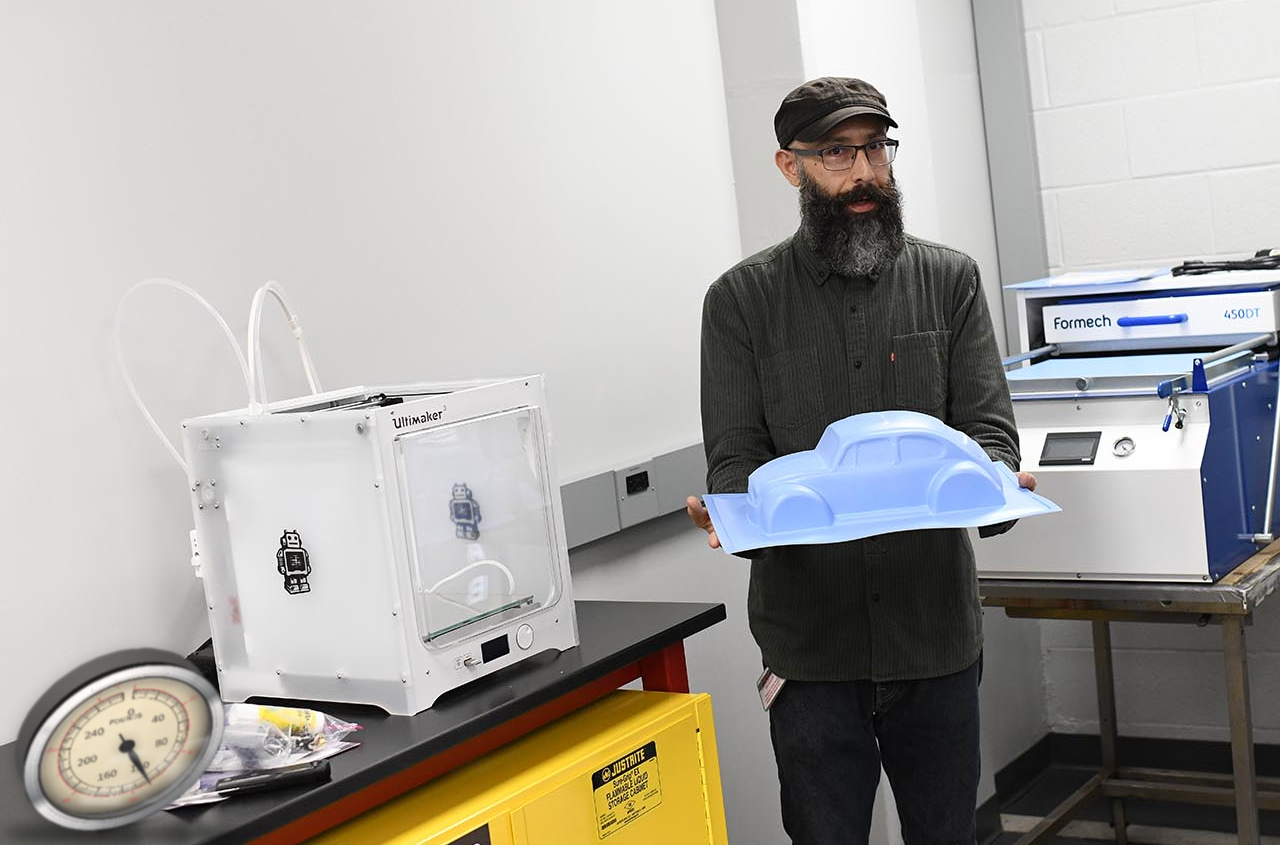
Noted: {"value": 120, "unit": "lb"}
